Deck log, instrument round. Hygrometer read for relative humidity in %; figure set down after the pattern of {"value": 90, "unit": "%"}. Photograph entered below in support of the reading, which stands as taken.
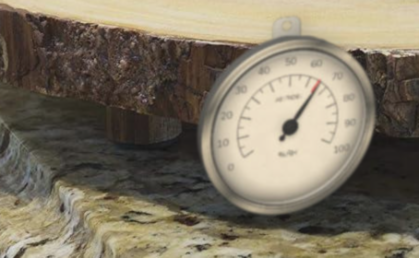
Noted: {"value": 65, "unit": "%"}
